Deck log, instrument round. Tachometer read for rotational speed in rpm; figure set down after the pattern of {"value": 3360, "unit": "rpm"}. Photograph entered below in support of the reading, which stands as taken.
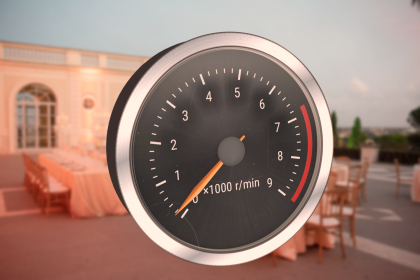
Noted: {"value": 200, "unit": "rpm"}
